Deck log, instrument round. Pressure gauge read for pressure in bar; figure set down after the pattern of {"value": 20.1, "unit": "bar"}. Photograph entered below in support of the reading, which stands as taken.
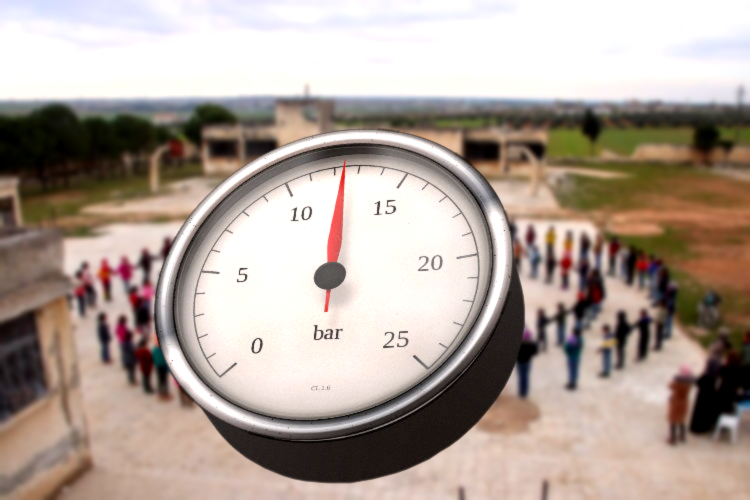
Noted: {"value": 12.5, "unit": "bar"}
